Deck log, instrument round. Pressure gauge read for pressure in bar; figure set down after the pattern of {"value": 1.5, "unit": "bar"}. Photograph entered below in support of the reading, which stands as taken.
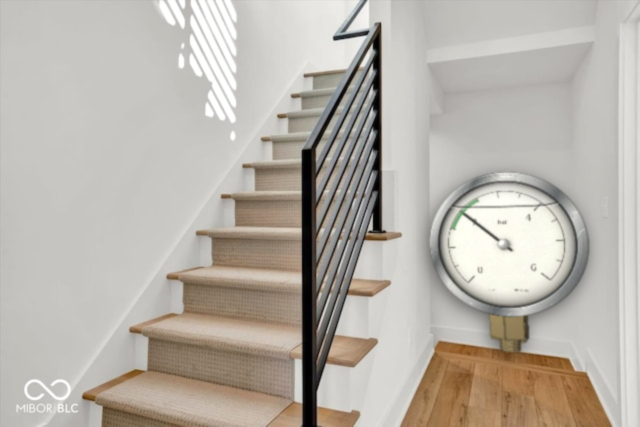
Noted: {"value": 2, "unit": "bar"}
